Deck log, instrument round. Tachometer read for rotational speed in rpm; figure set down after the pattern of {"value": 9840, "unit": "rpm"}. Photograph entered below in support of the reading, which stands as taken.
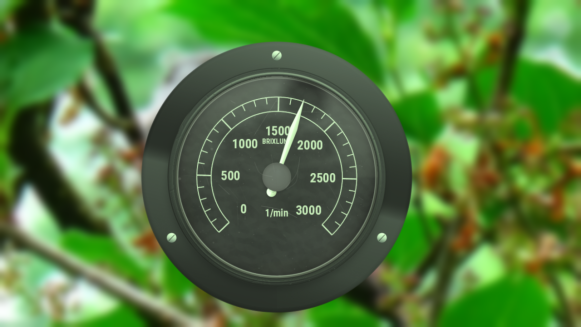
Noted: {"value": 1700, "unit": "rpm"}
